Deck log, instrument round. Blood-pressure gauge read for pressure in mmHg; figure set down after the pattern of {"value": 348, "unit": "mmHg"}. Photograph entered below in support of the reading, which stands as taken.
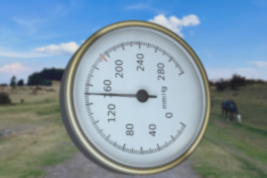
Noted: {"value": 150, "unit": "mmHg"}
